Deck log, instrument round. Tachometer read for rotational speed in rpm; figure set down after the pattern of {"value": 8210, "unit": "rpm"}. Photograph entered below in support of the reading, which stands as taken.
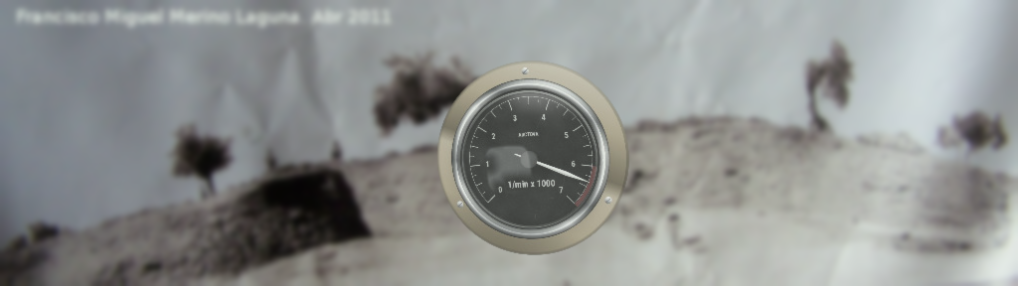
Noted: {"value": 6375, "unit": "rpm"}
